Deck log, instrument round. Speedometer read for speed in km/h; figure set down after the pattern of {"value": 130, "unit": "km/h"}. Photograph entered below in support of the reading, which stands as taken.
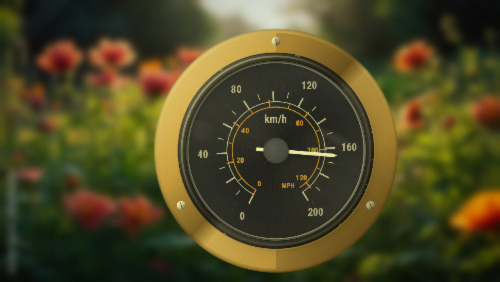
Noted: {"value": 165, "unit": "km/h"}
